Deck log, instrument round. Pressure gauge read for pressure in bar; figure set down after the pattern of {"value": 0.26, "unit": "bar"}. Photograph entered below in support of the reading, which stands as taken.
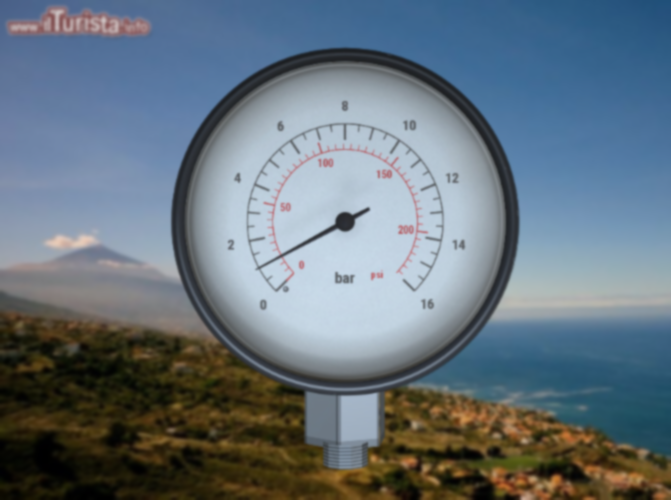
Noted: {"value": 1, "unit": "bar"}
